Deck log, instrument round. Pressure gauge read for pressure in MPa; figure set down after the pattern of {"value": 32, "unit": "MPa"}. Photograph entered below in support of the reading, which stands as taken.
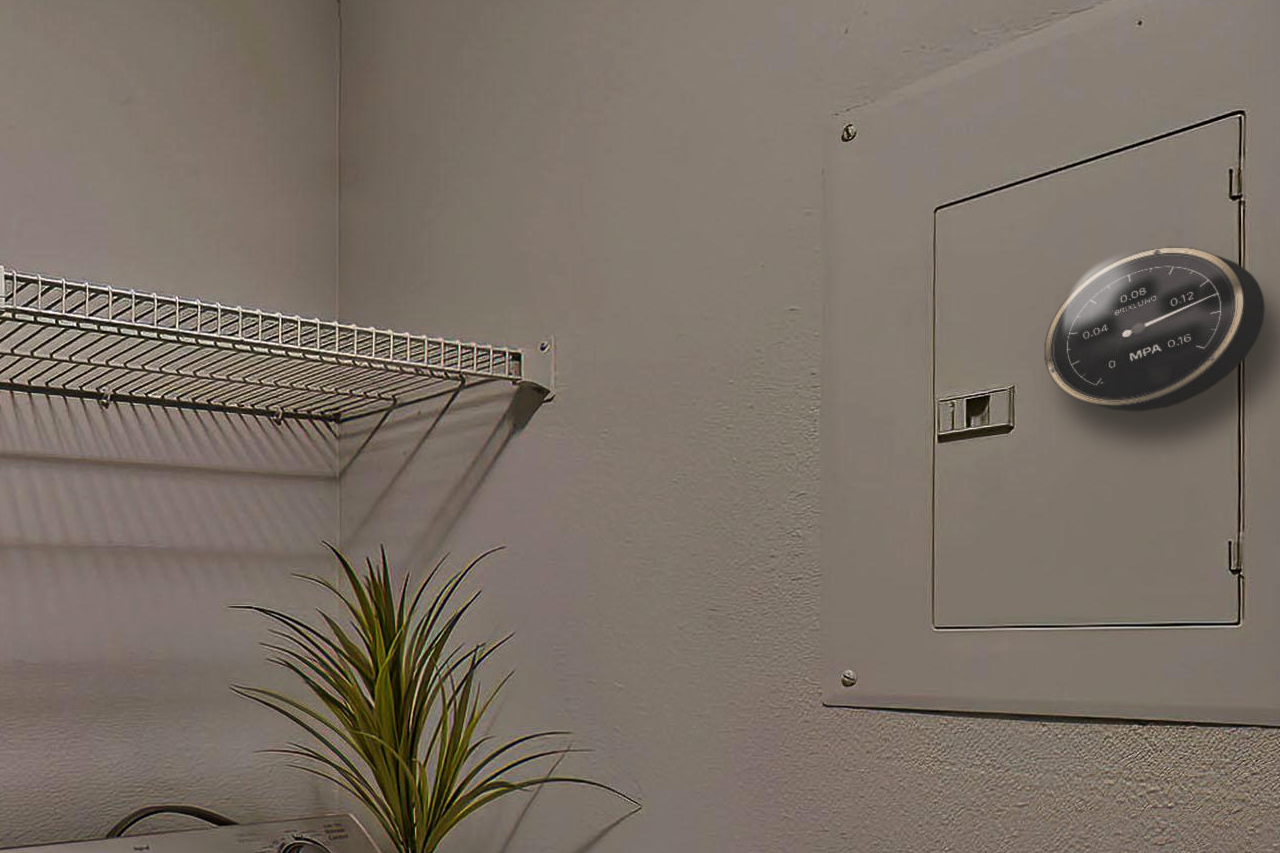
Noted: {"value": 0.13, "unit": "MPa"}
